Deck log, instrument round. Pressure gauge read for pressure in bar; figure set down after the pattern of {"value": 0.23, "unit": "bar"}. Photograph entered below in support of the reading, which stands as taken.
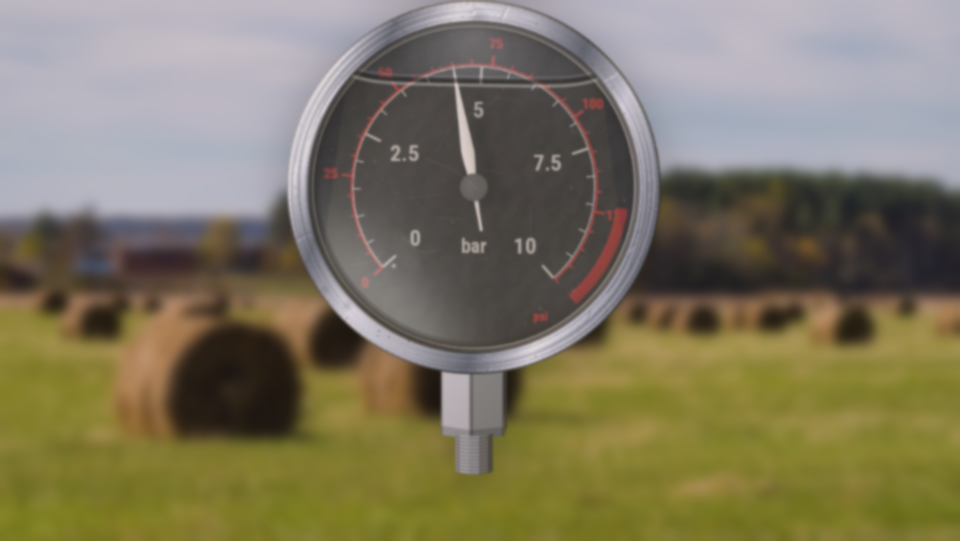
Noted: {"value": 4.5, "unit": "bar"}
